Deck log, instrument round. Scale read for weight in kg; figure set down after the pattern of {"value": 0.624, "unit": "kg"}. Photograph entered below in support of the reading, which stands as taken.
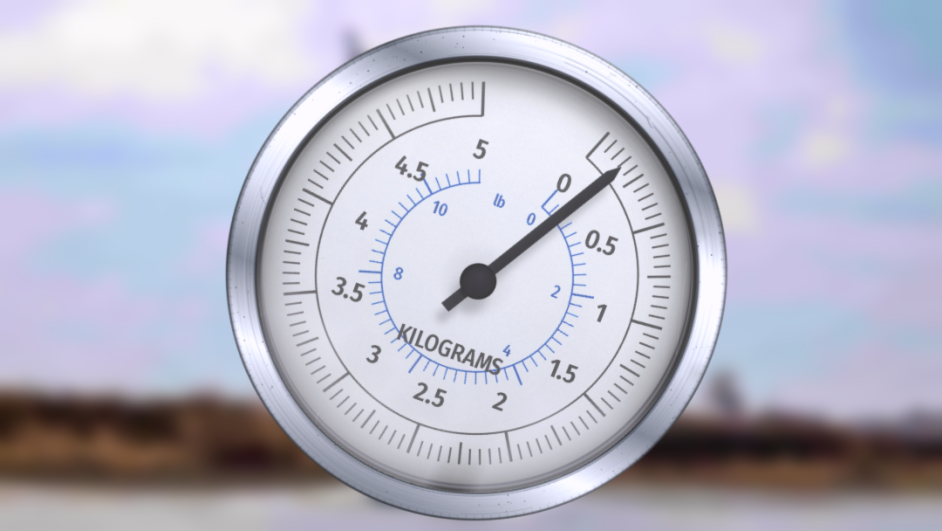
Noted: {"value": 0.15, "unit": "kg"}
